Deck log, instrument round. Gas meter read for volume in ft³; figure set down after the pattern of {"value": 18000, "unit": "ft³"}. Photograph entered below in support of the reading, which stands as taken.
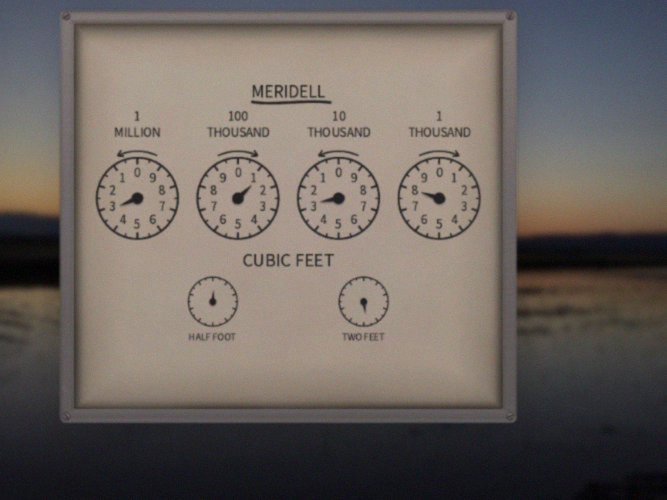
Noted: {"value": 312800, "unit": "ft³"}
